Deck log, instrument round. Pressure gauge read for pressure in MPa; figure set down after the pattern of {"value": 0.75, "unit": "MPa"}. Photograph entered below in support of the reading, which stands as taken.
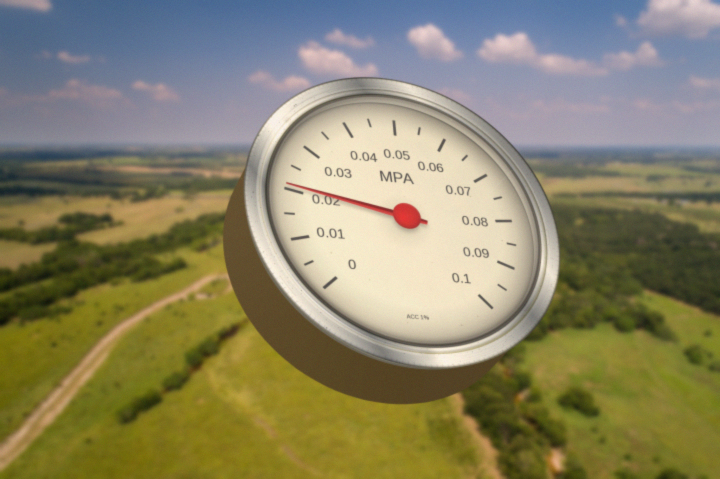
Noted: {"value": 0.02, "unit": "MPa"}
